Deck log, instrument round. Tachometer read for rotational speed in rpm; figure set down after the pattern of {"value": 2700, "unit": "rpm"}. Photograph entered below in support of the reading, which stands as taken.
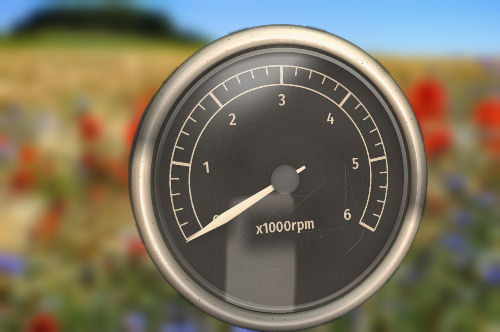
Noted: {"value": 0, "unit": "rpm"}
